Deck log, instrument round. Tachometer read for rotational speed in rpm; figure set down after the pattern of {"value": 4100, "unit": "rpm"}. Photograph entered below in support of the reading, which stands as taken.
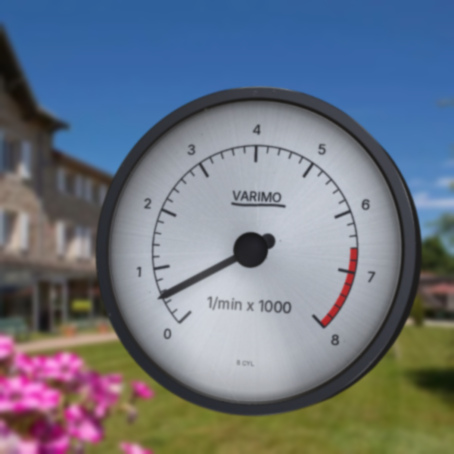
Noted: {"value": 500, "unit": "rpm"}
